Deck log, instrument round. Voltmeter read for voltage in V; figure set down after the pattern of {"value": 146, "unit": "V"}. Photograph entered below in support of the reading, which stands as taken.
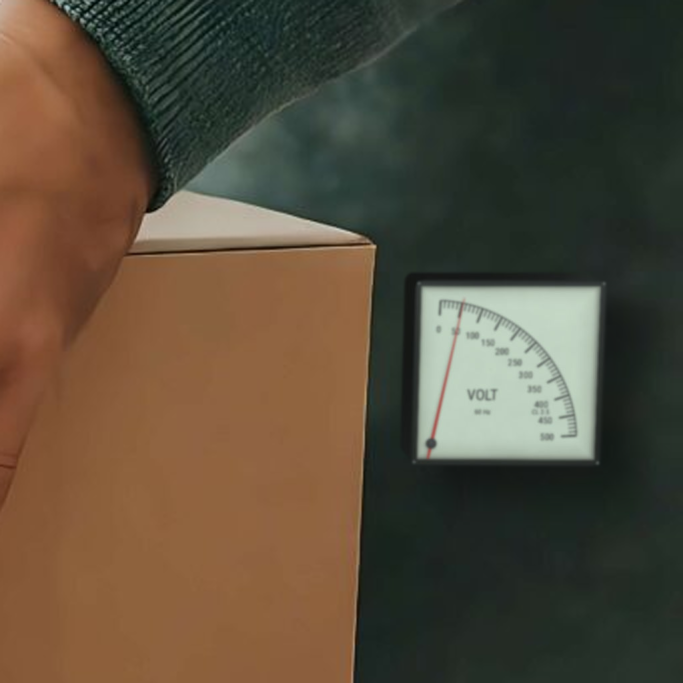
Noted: {"value": 50, "unit": "V"}
